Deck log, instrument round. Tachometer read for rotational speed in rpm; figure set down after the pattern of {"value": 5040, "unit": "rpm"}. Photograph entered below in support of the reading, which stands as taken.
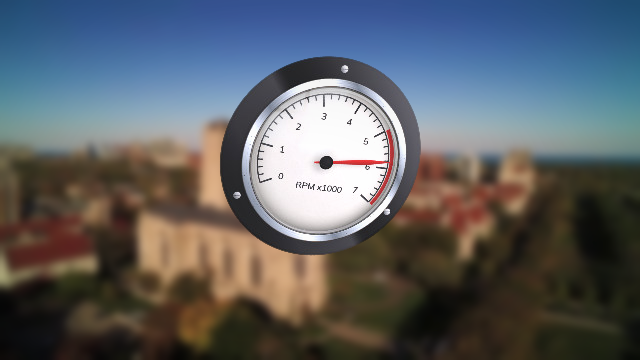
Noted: {"value": 5800, "unit": "rpm"}
